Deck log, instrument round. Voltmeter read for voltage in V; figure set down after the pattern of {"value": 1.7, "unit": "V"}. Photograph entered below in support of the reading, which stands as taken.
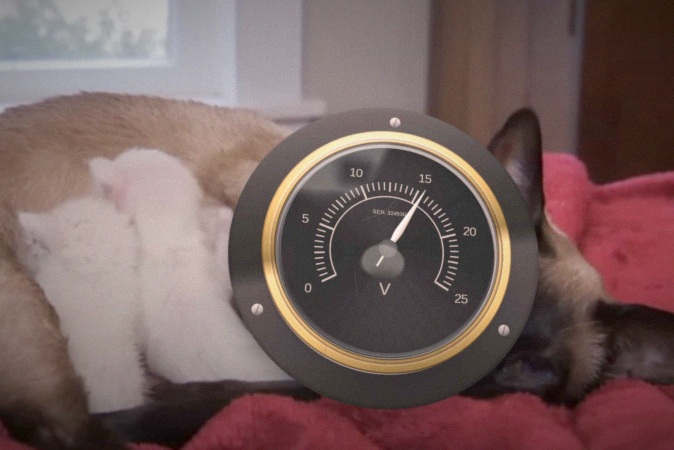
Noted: {"value": 15.5, "unit": "V"}
